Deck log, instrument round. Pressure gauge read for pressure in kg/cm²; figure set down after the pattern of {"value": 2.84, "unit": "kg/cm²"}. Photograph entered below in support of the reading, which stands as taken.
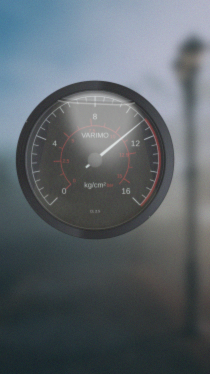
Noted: {"value": 11, "unit": "kg/cm²"}
